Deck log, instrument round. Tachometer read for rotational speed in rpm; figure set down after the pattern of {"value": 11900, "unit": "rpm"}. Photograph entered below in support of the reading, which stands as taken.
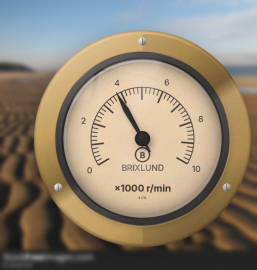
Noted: {"value": 3800, "unit": "rpm"}
